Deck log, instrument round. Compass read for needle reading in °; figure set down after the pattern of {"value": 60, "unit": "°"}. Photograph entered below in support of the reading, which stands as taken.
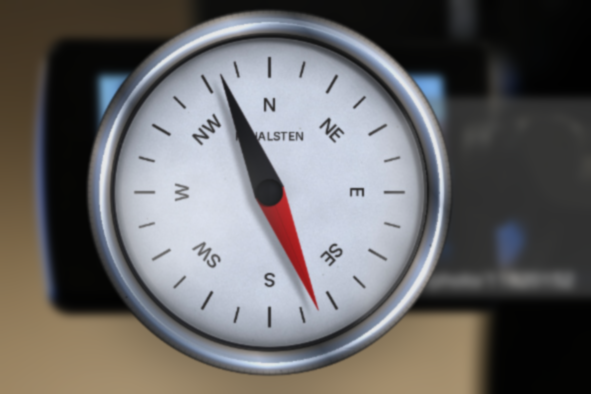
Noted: {"value": 157.5, "unit": "°"}
